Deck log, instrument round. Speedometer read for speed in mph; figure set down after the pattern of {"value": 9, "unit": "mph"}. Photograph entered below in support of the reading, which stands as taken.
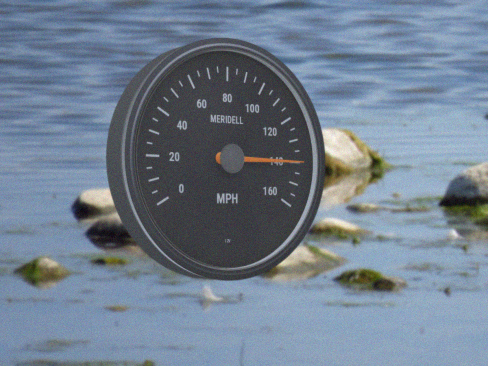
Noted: {"value": 140, "unit": "mph"}
